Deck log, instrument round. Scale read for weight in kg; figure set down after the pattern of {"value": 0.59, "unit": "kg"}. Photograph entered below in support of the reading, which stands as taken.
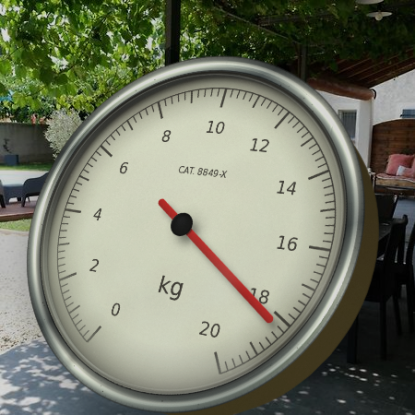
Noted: {"value": 18.2, "unit": "kg"}
